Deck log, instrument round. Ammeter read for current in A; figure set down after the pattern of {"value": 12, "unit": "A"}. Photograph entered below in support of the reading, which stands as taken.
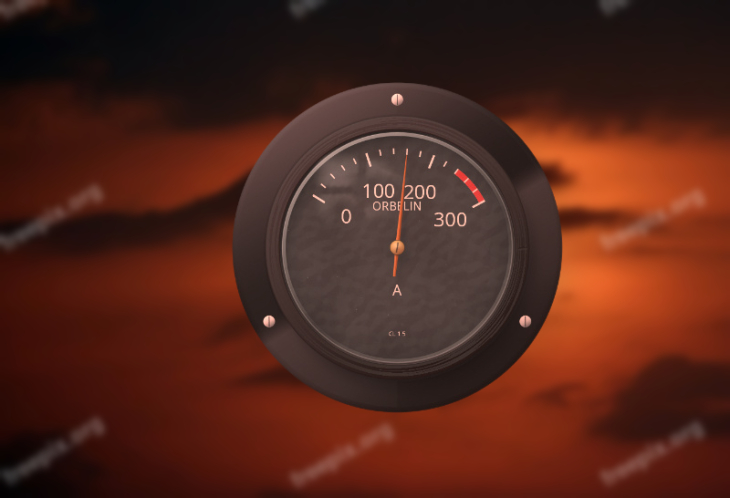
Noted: {"value": 160, "unit": "A"}
